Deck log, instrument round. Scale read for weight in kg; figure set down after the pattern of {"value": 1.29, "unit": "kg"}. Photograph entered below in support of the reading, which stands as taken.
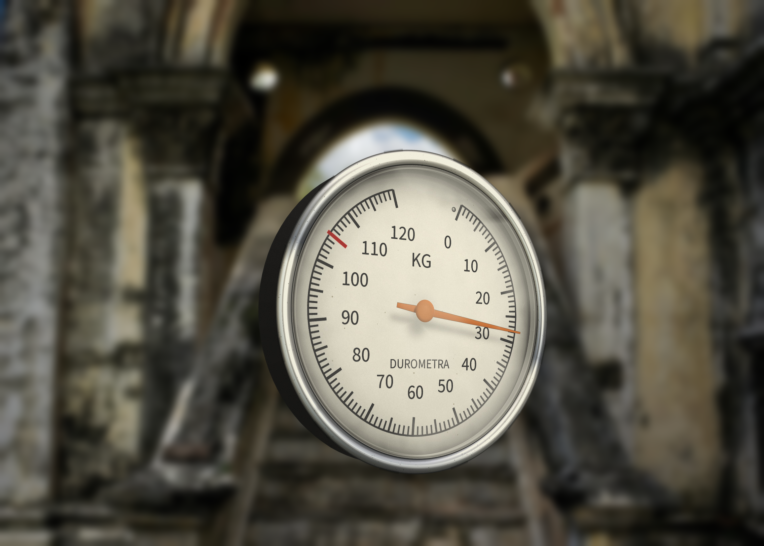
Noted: {"value": 28, "unit": "kg"}
